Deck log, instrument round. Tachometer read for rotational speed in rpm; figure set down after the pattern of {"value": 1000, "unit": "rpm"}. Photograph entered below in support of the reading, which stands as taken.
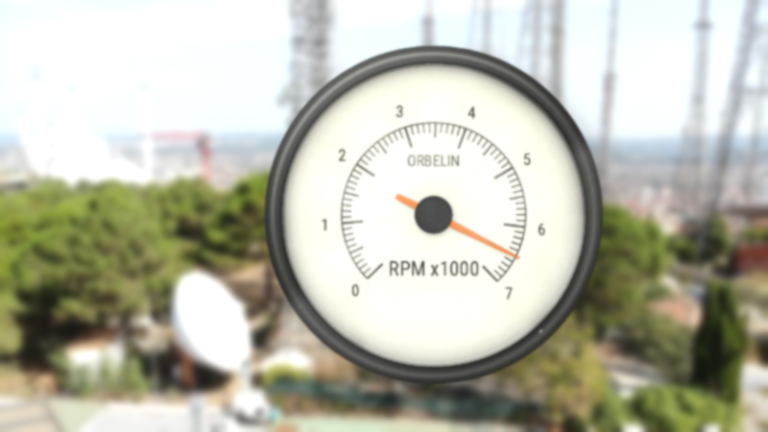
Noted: {"value": 6500, "unit": "rpm"}
